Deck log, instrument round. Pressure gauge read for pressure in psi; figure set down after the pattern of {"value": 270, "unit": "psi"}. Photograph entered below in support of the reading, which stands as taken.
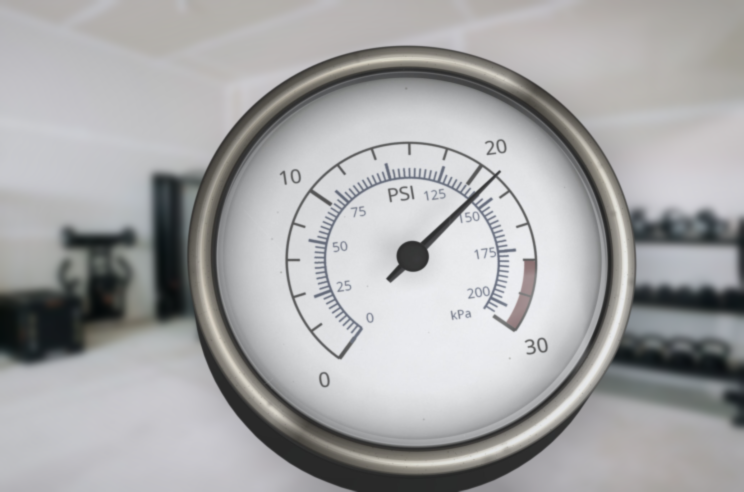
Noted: {"value": 21, "unit": "psi"}
